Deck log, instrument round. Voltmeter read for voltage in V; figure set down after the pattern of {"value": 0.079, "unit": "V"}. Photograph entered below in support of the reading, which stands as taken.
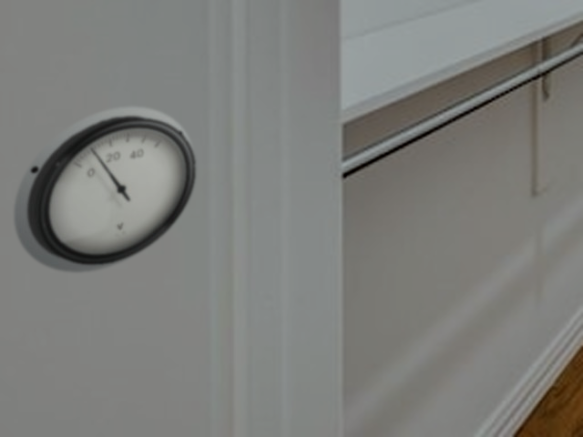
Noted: {"value": 10, "unit": "V"}
